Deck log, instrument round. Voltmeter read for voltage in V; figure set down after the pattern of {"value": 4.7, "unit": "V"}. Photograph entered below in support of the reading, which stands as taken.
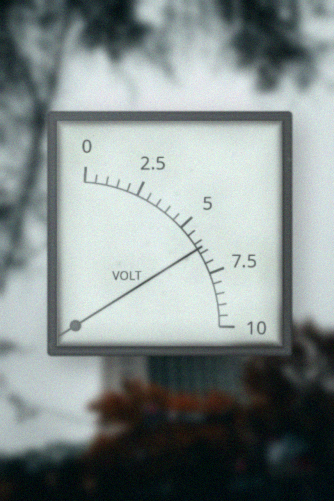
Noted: {"value": 6.25, "unit": "V"}
